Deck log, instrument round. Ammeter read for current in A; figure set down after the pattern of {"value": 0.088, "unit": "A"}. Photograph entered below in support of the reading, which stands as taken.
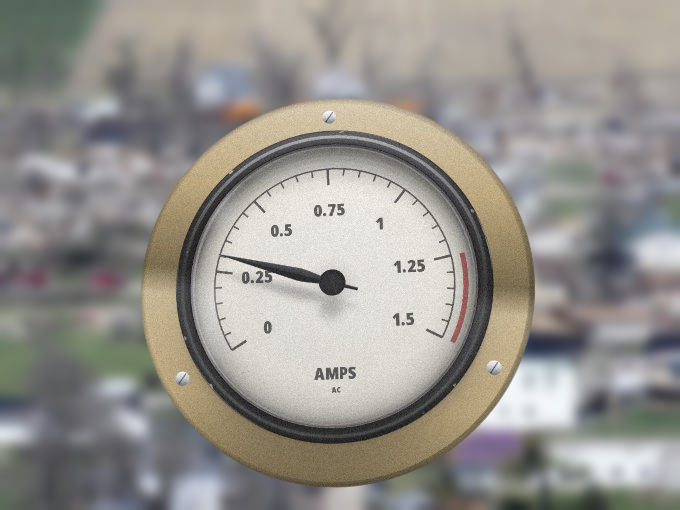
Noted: {"value": 0.3, "unit": "A"}
